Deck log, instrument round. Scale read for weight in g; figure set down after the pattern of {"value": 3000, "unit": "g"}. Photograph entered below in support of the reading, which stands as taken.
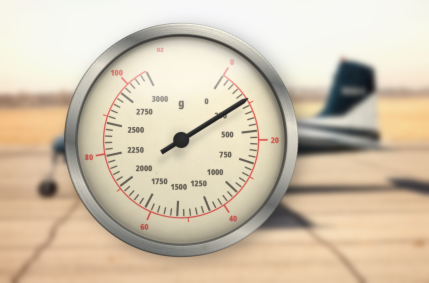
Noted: {"value": 250, "unit": "g"}
